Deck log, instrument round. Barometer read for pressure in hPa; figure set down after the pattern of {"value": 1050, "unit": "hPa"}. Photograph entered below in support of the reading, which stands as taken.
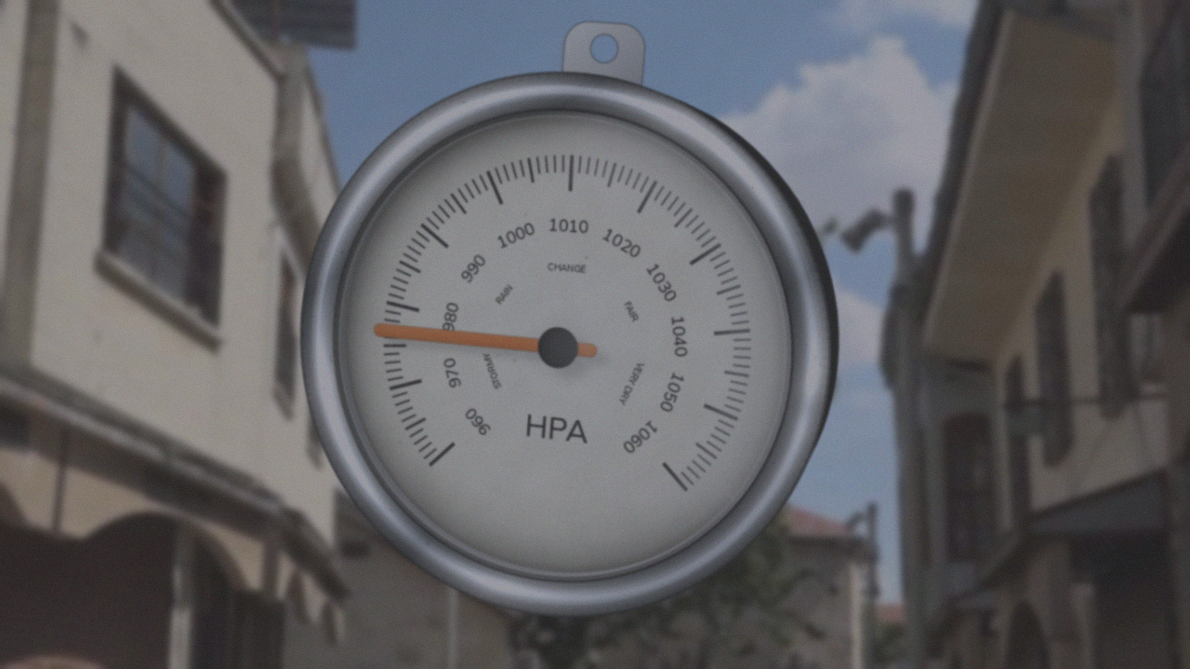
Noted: {"value": 977, "unit": "hPa"}
